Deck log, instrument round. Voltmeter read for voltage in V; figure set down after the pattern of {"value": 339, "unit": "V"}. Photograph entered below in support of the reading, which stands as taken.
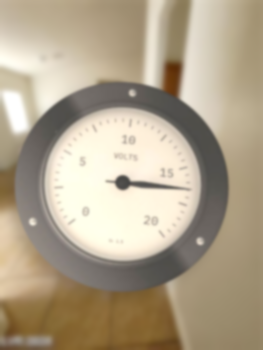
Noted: {"value": 16.5, "unit": "V"}
